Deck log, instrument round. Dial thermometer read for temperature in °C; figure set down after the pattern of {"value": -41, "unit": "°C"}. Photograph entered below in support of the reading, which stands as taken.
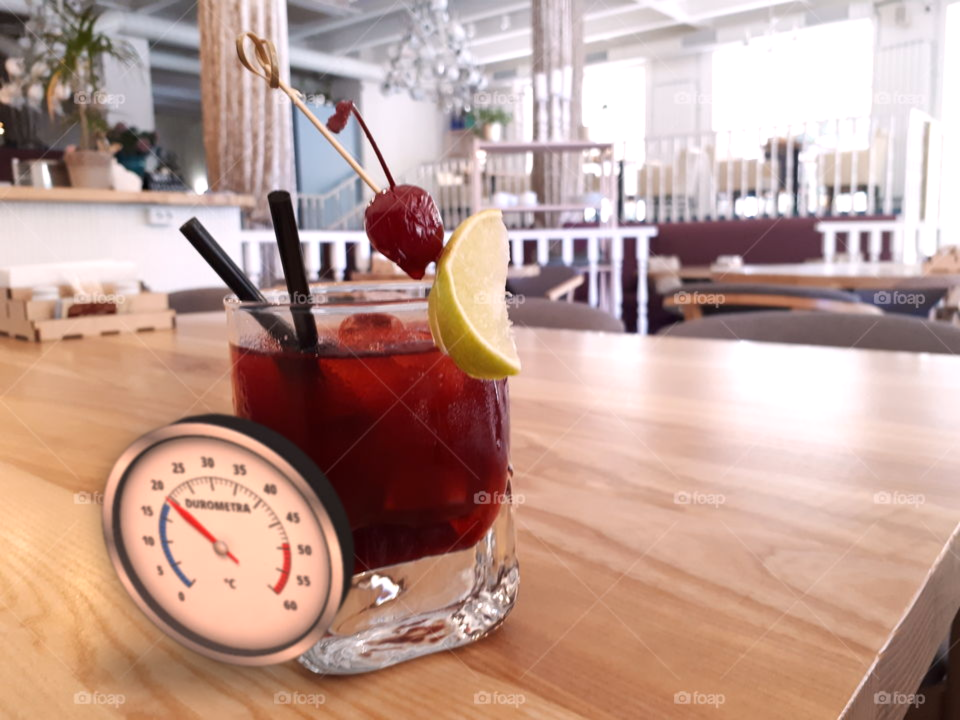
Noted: {"value": 20, "unit": "°C"}
